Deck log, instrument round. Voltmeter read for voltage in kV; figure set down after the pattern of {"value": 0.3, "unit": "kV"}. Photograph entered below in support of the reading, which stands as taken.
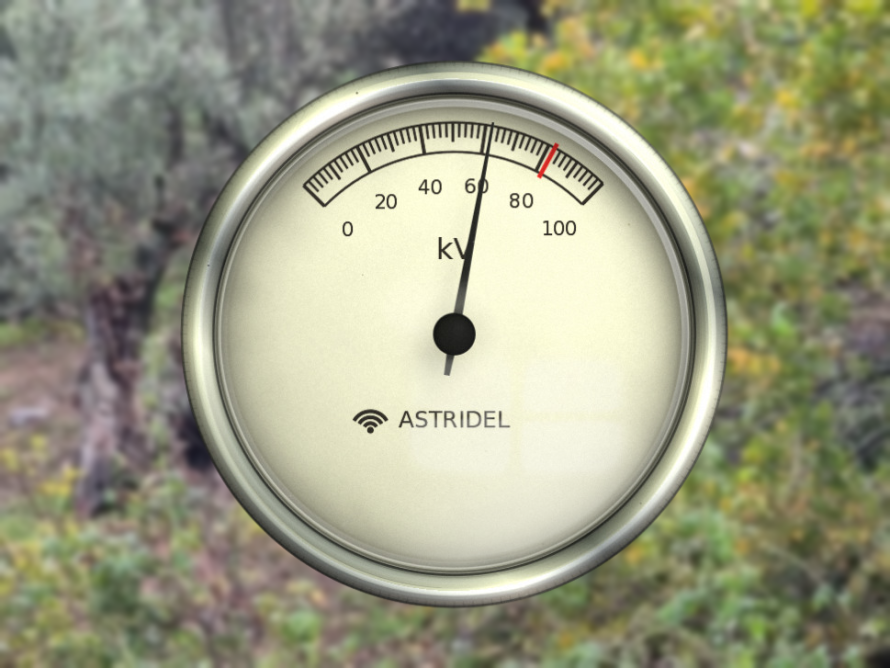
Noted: {"value": 62, "unit": "kV"}
